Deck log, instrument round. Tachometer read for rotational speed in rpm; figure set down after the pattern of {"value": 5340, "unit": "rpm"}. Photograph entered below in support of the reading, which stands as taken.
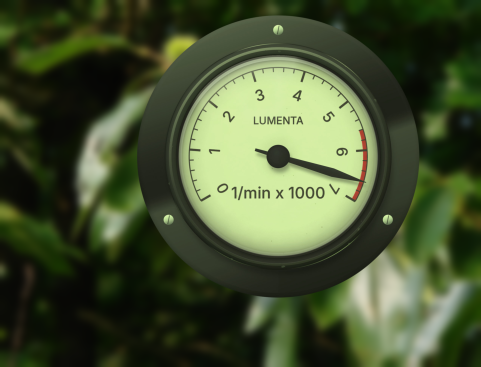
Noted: {"value": 6600, "unit": "rpm"}
